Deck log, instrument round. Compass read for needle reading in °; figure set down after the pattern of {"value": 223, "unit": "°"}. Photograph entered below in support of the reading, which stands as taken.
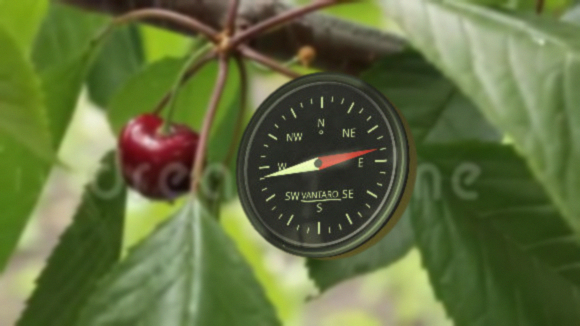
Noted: {"value": 80, "unit": "°"}
